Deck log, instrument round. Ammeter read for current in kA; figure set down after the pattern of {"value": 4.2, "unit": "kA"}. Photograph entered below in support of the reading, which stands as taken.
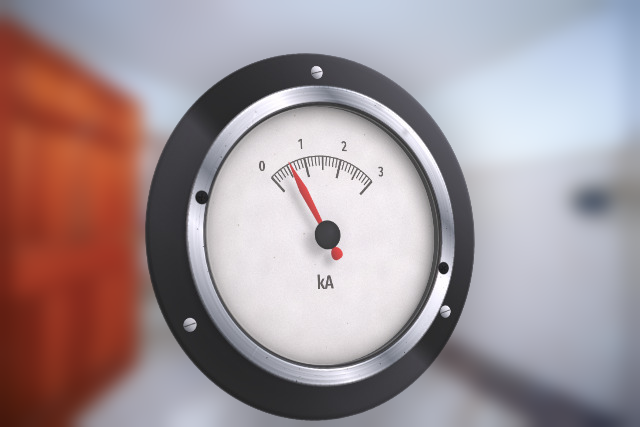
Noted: {"value": 0.5, "unit": "kA"}
